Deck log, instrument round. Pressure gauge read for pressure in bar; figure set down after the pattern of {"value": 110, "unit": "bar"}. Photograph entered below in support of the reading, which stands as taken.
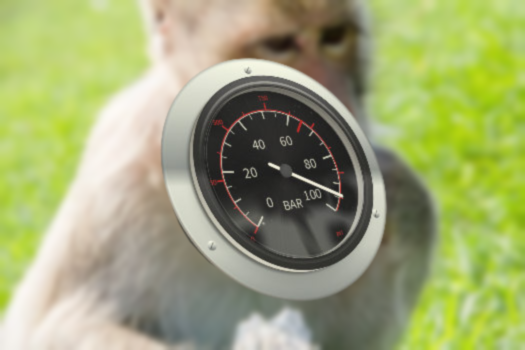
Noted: {"value": 95, "unit": "bar"}
